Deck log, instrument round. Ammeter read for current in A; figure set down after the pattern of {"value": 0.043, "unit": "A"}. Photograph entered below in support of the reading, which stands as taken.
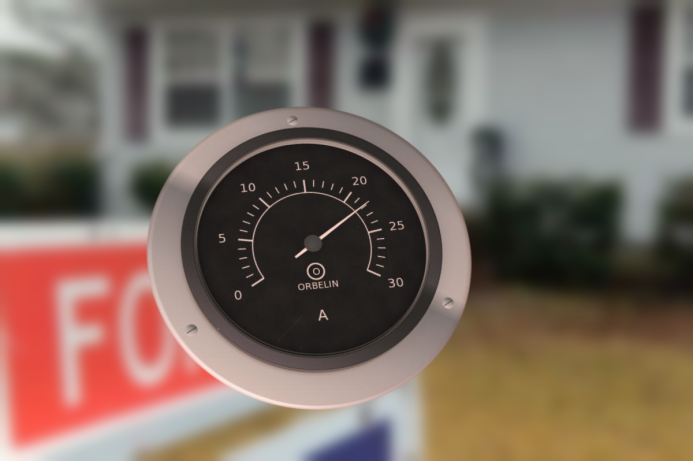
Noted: {"value": 22, "unit": "A"}
